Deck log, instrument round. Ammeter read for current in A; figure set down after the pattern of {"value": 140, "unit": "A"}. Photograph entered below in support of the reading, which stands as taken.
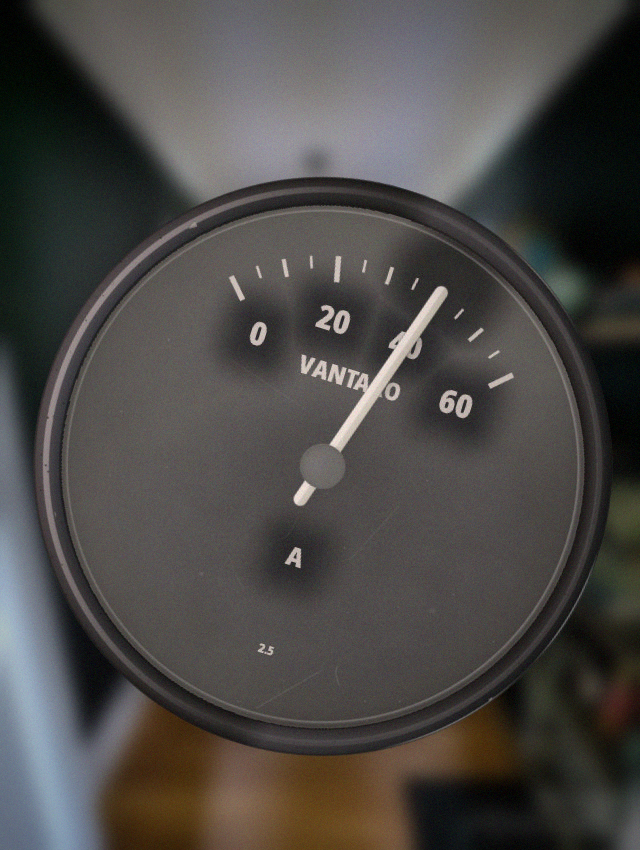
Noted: {"value": 40, "unit": "A"}
